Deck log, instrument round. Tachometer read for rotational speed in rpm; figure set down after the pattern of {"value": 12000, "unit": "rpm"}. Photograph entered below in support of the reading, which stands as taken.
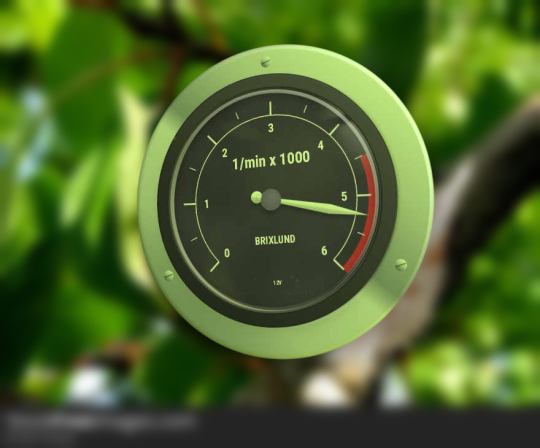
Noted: {"value": 5250, "unit": "rpm"}
